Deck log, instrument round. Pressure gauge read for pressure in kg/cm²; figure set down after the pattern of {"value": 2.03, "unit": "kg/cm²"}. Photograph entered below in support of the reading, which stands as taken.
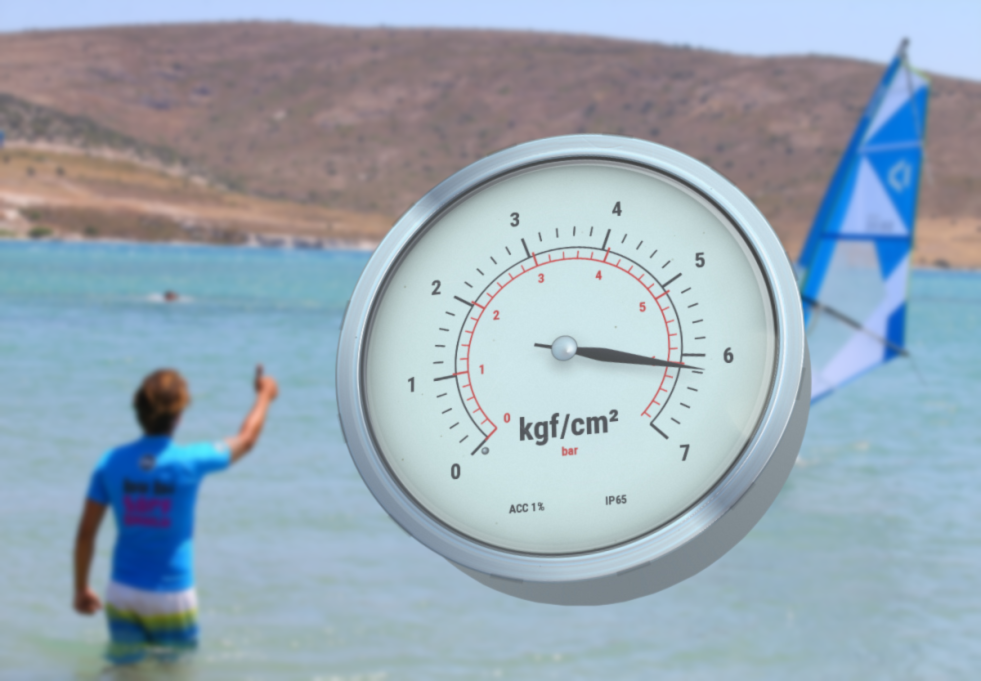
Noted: {"value": 6.2, "unit": "kg/cm²"}
